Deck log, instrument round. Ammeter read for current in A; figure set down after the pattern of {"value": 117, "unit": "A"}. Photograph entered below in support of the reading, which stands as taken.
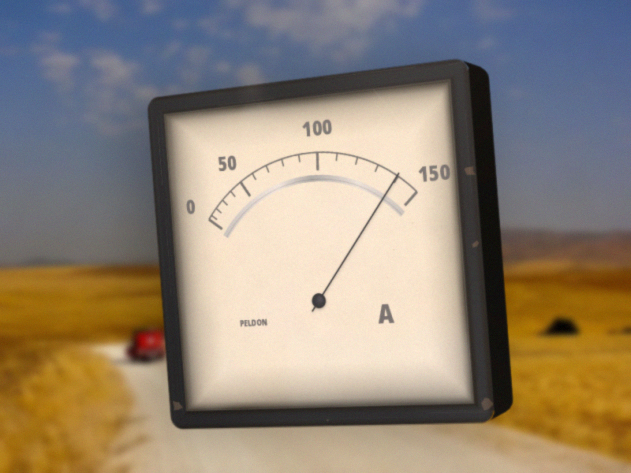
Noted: {"value": 140, "unit": "A"}
